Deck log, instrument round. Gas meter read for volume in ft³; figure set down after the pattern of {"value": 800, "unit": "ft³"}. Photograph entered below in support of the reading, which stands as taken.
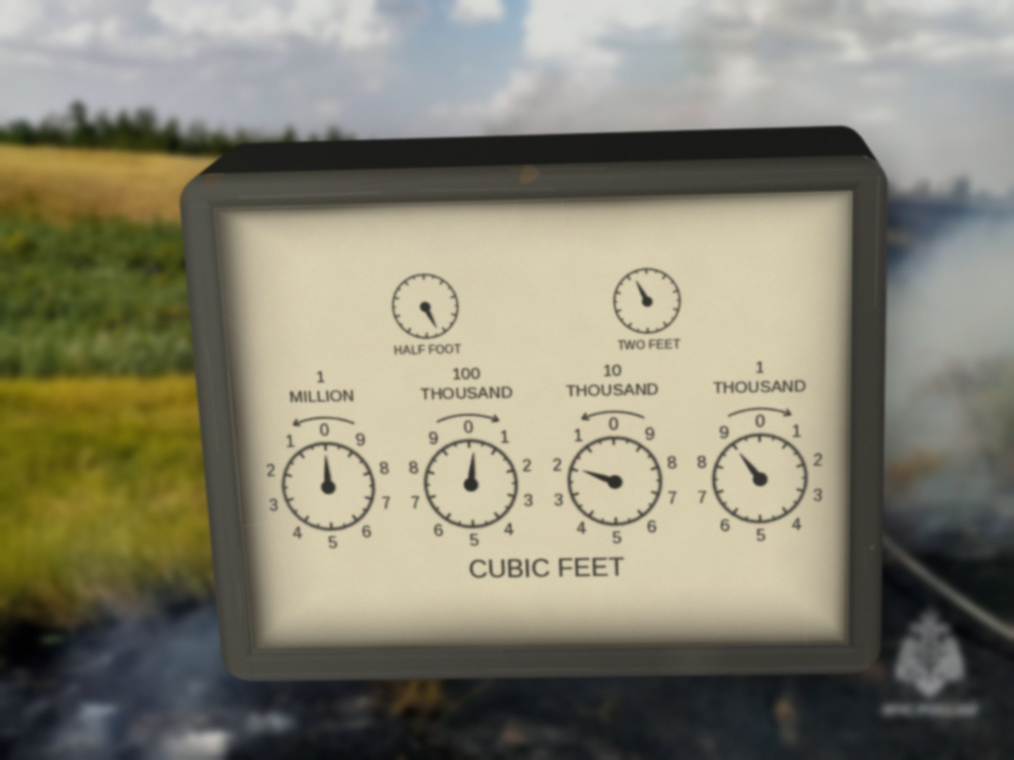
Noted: {"value": 1900, "unit": "ft³"}
